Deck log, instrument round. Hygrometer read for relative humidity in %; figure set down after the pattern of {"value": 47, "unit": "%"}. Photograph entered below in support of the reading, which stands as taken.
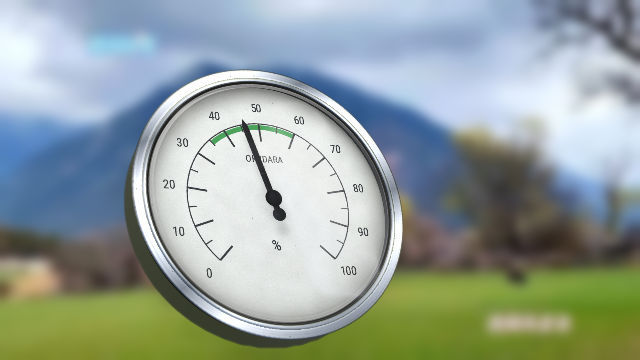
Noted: {"value": 45, "unit": "%"}
